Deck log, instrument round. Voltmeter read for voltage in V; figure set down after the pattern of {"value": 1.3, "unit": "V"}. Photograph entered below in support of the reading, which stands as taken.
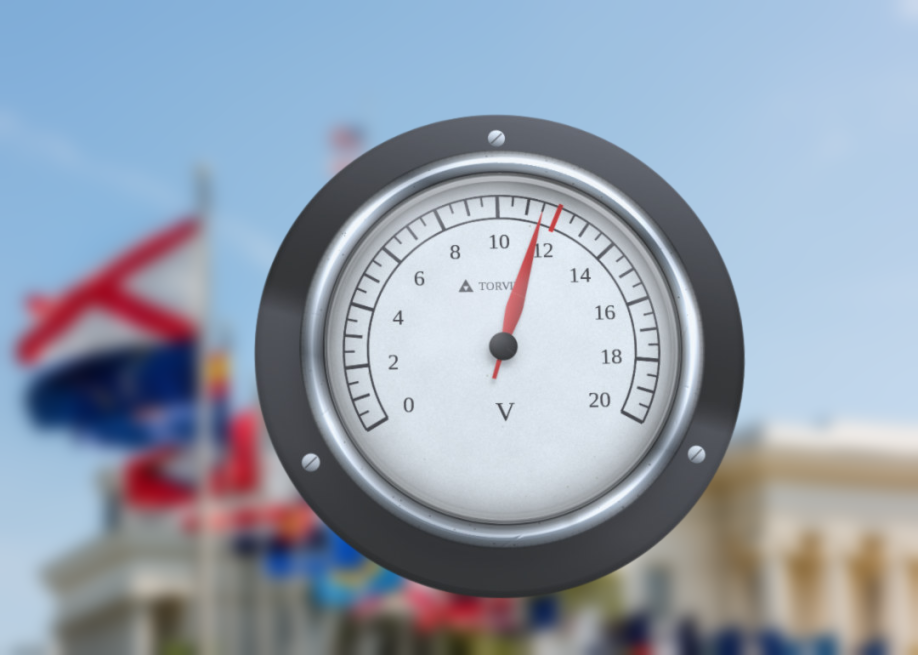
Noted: {"value": 11.5, "unit": "V"}
